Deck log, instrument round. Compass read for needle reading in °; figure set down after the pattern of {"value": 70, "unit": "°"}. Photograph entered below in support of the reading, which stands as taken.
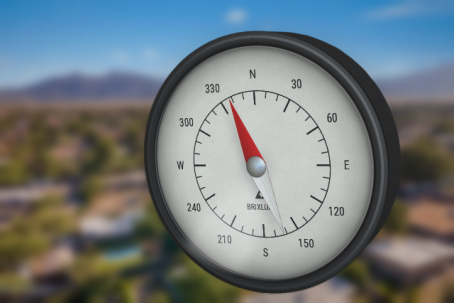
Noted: {"value": 340, "unit": "°"}
